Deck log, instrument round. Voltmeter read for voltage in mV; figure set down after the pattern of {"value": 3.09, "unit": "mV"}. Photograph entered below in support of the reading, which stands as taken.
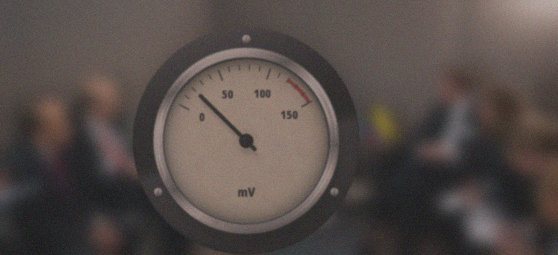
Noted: {"value": 20, "unit": "mV"}
